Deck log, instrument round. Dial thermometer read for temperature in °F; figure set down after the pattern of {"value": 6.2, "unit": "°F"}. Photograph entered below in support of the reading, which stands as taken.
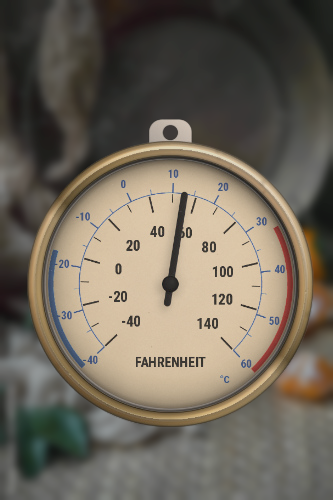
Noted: {"value": 55, "unit": "°F"}
